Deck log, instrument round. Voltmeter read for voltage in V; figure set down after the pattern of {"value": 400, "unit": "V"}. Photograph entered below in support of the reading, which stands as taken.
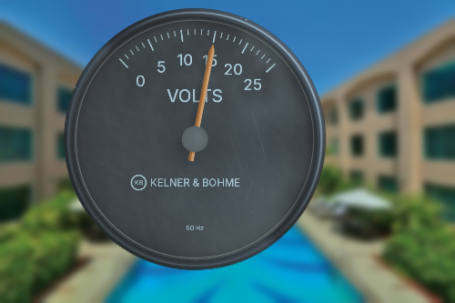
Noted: {"value": 15, "unit": "V"}
